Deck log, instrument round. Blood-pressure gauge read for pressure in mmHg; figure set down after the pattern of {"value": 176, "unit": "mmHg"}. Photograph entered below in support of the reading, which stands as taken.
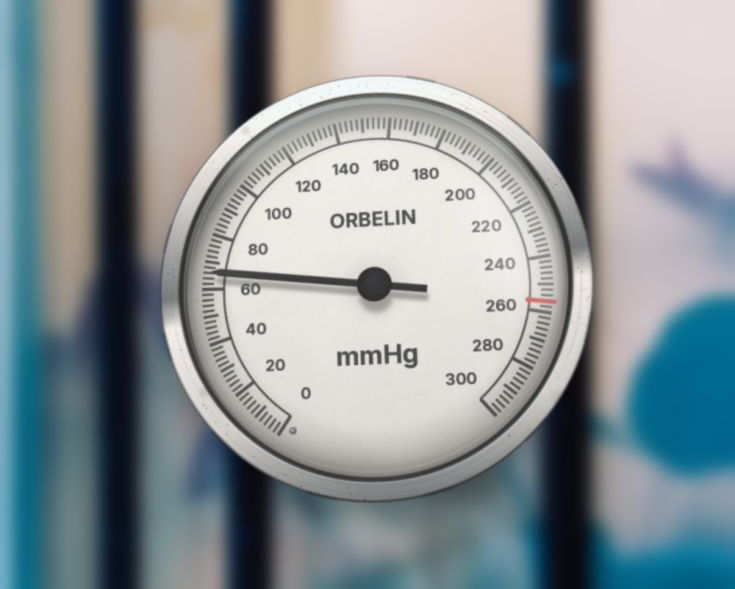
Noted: {"value": 66, "unit": "mmHg"}
